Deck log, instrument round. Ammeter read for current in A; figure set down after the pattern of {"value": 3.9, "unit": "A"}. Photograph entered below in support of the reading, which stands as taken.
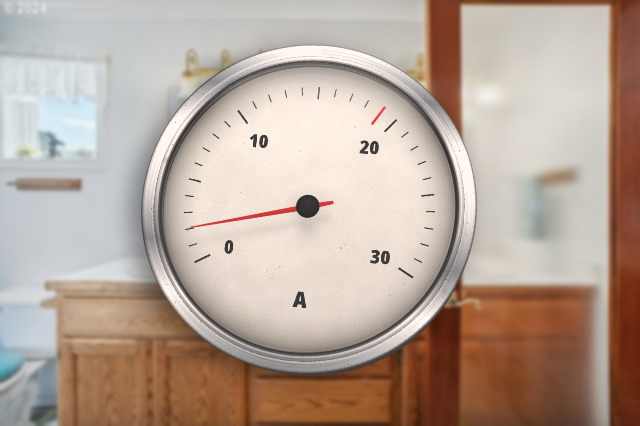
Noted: {"value": 2, "unit": "A"}
